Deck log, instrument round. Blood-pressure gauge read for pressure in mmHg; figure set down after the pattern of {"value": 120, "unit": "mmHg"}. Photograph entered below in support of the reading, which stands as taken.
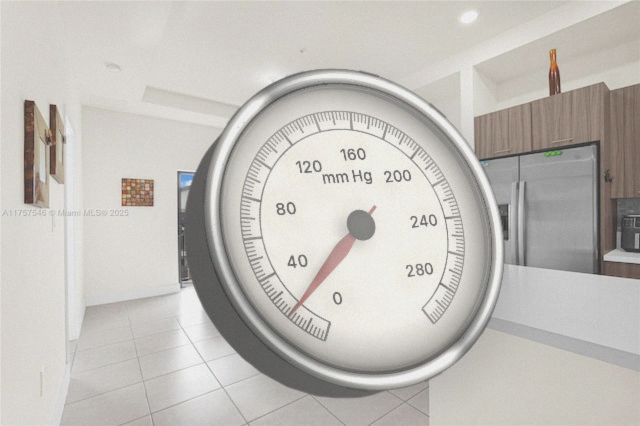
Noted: {"value": 20, "unit": "mmHg"}
